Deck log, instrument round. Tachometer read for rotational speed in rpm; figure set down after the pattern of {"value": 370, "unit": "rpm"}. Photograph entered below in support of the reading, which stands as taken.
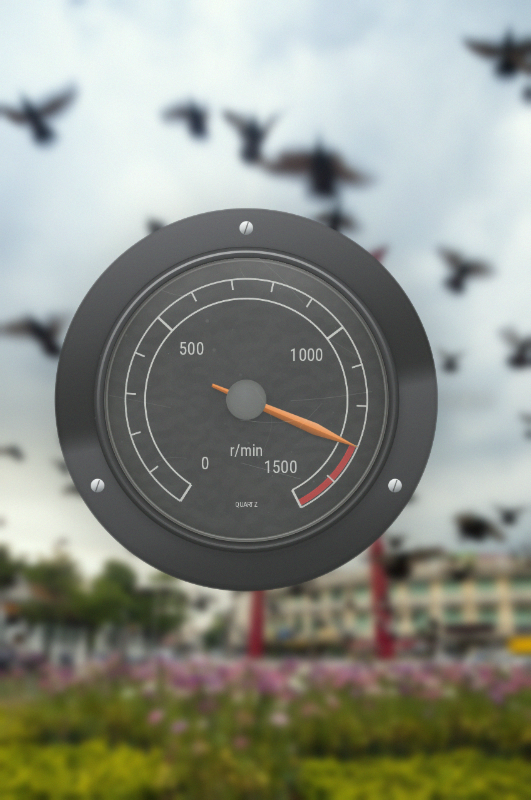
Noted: {"value": 1300, "unit": "rpm"}
